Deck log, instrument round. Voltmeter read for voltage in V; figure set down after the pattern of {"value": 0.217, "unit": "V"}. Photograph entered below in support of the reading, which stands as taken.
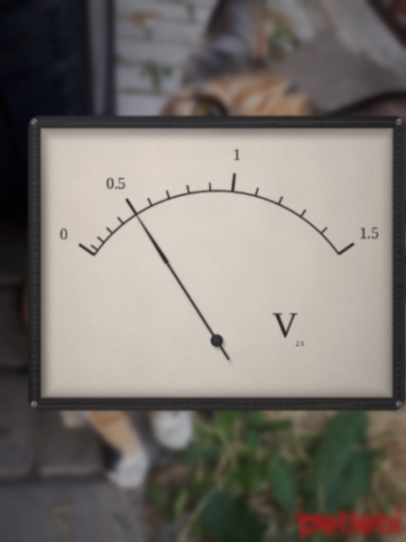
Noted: {"value": 0.5, "unit": "V"}
